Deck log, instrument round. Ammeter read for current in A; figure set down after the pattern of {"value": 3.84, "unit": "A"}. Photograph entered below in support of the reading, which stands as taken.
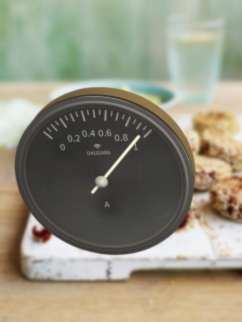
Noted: {"value": 0.95, "unit": "A"}
